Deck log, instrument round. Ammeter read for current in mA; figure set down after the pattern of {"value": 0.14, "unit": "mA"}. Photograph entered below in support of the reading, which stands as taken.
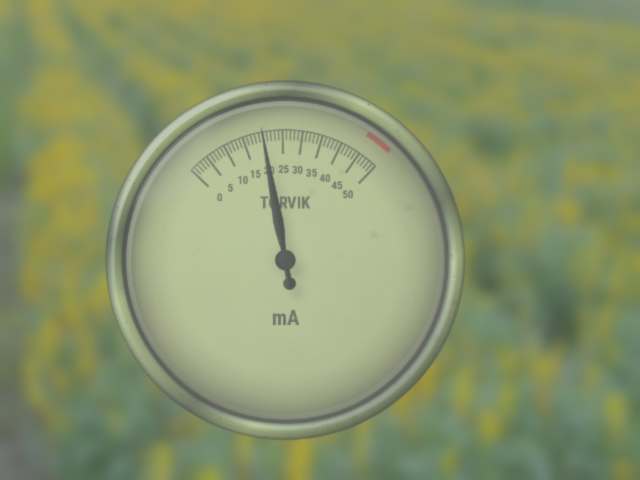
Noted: {"value": 20, "unit": "mA"}
